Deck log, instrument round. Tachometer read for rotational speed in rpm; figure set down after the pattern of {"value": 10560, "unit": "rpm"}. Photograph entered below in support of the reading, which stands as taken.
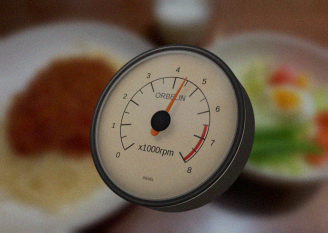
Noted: {"value": 4500, "unit": "rpm"}
